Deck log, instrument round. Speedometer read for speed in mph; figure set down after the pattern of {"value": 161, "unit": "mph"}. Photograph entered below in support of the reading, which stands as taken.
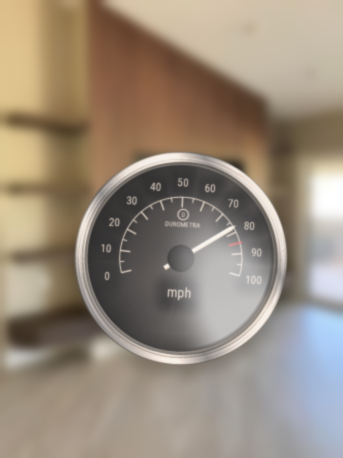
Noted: {"value": 77.5, "unit": "mph"}
